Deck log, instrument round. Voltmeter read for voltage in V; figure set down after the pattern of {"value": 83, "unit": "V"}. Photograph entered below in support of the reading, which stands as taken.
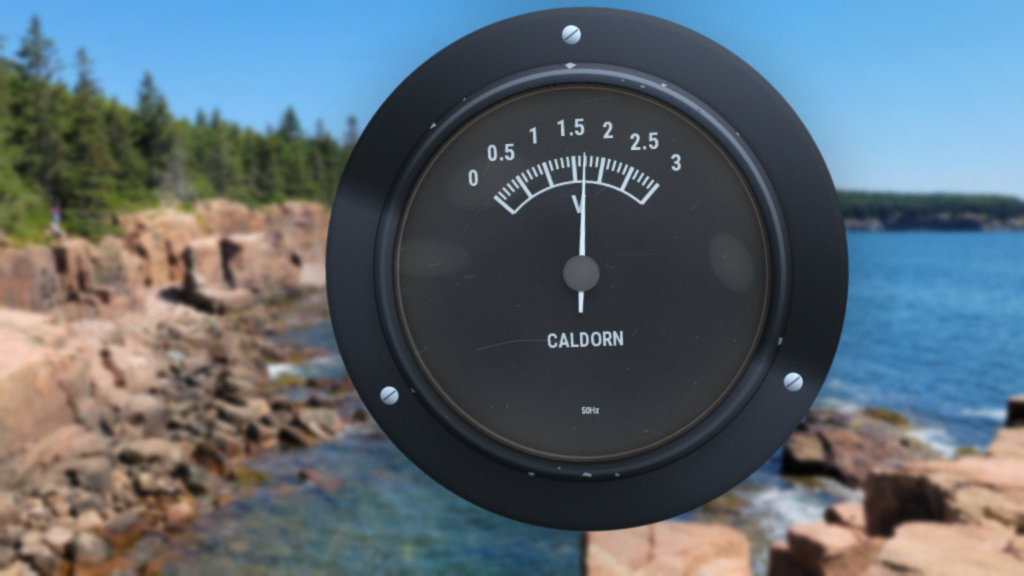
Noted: {"value": 1.7, "unit": "V"}
